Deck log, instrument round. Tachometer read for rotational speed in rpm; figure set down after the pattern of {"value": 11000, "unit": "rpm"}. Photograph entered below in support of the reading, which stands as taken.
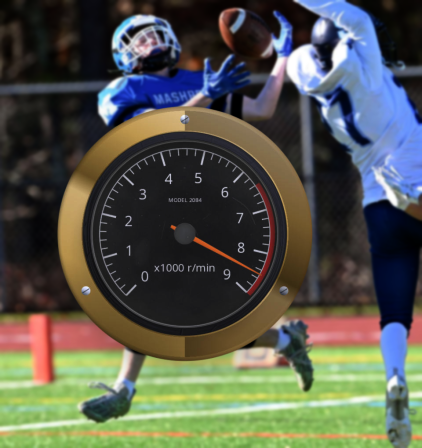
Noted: {"value": 8500, "unit": "rpm"}
